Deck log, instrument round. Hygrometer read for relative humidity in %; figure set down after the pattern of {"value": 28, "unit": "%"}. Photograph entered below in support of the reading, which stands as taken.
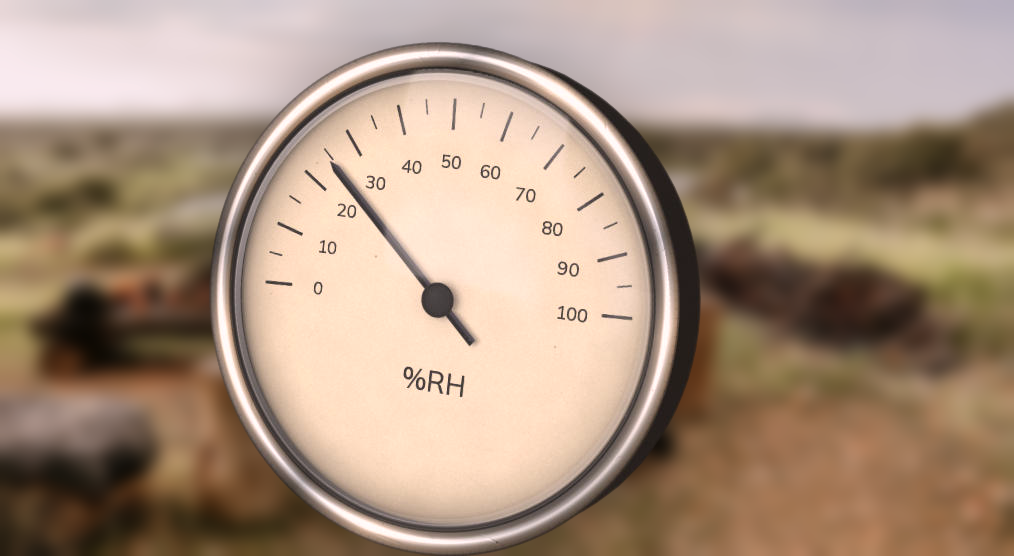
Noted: {"value": 25, "unit": "%"}
